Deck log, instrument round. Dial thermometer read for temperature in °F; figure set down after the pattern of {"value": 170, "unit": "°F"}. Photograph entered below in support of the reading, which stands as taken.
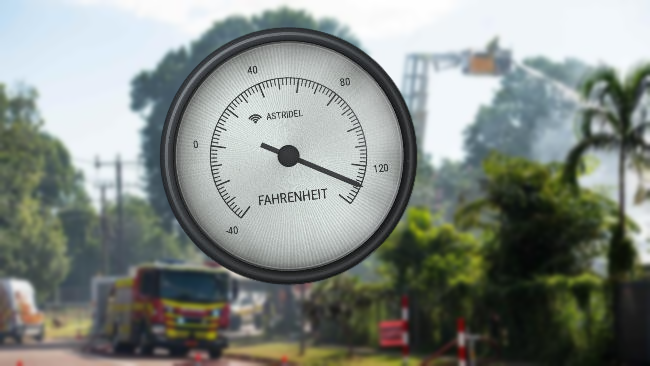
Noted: {"value": 130, "unit": "°F"}
